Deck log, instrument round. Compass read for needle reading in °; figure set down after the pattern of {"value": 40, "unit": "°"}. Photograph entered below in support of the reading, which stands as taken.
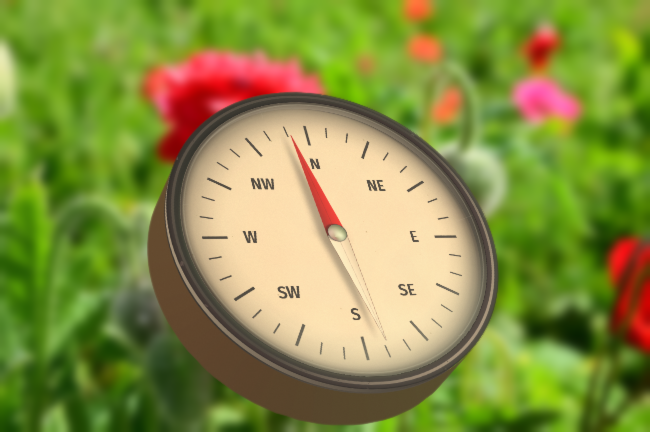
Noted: {"value": 350, "unit": "°"}
